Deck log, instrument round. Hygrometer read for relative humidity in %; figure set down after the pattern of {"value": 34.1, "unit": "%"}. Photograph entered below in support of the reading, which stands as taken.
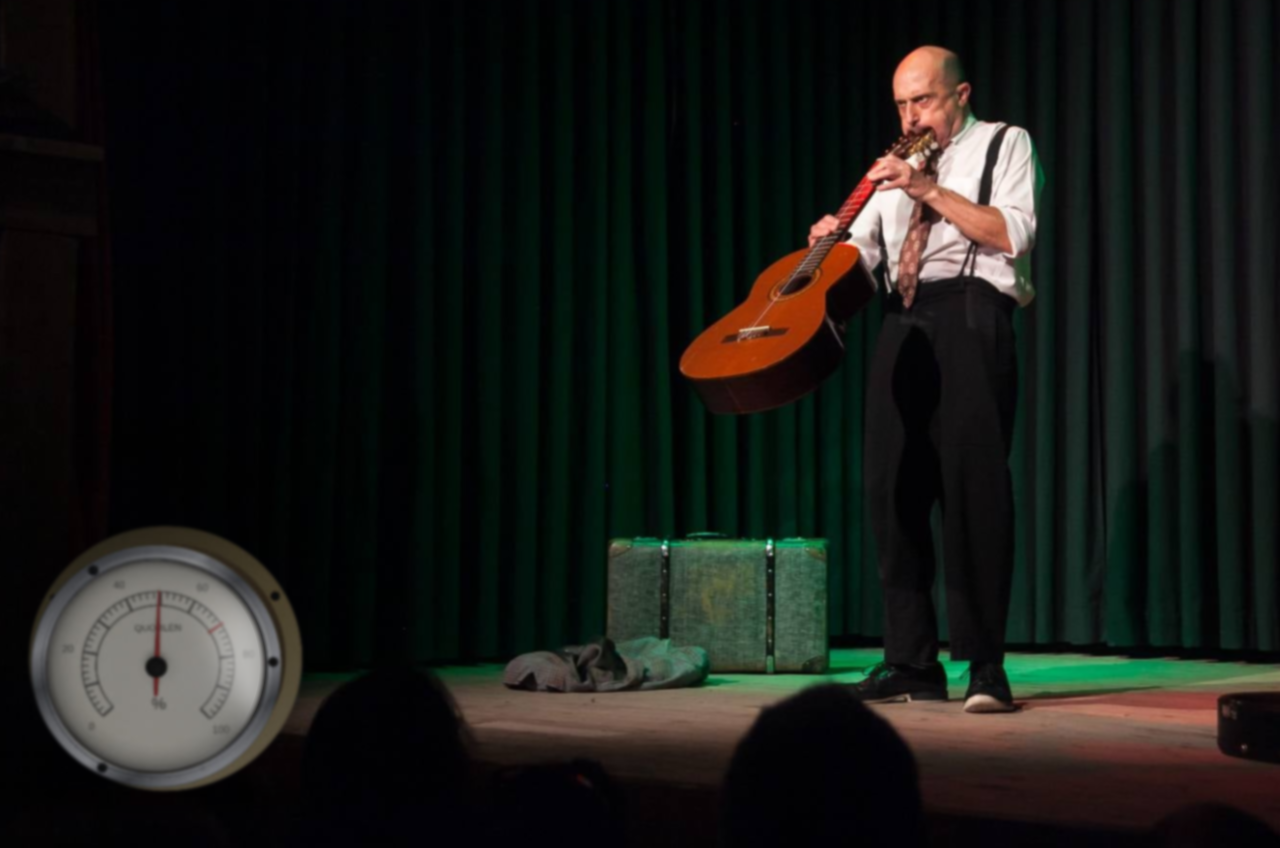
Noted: {"value": 50, "unit": "%"}
